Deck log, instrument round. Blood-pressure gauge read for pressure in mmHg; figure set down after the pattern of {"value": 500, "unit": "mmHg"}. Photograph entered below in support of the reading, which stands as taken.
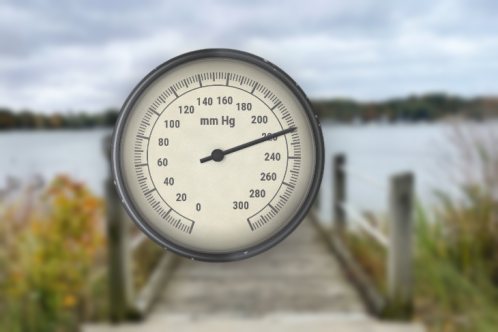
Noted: {"value": 220, "unit": "mmHg"}
